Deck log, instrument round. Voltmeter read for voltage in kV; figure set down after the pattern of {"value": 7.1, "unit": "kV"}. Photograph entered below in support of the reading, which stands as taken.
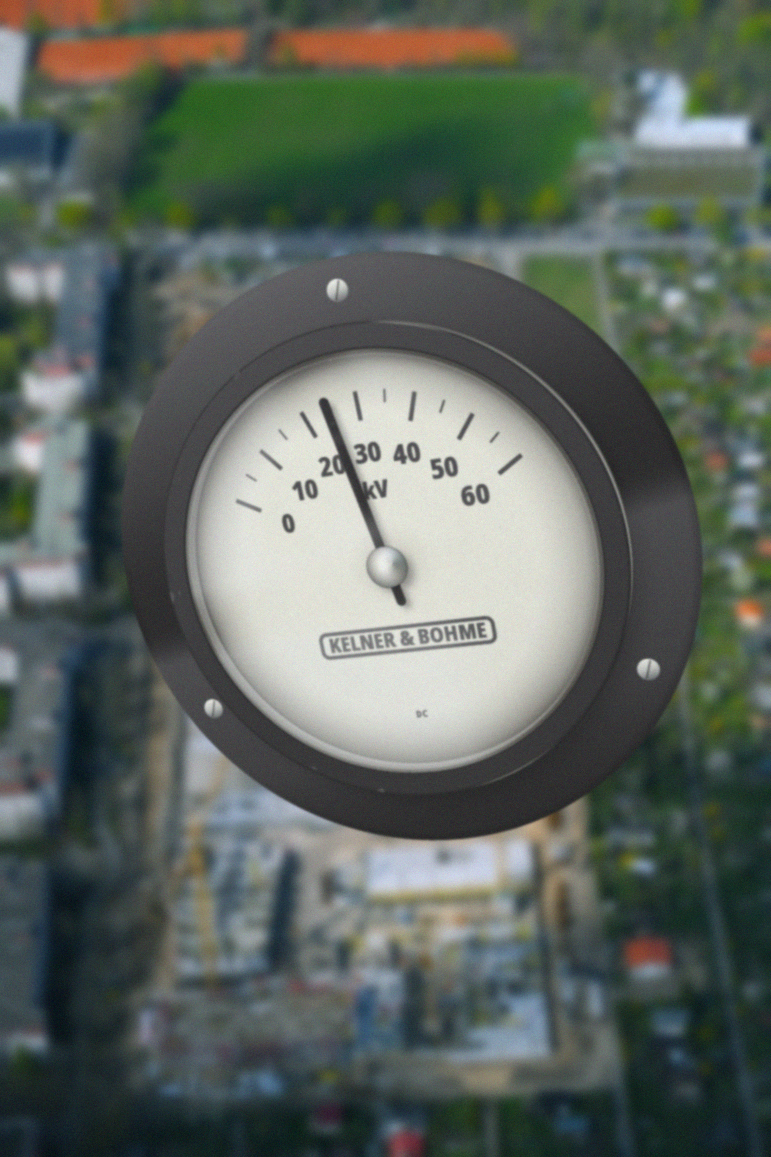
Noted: {"value": 25, "unit": "kV"}
